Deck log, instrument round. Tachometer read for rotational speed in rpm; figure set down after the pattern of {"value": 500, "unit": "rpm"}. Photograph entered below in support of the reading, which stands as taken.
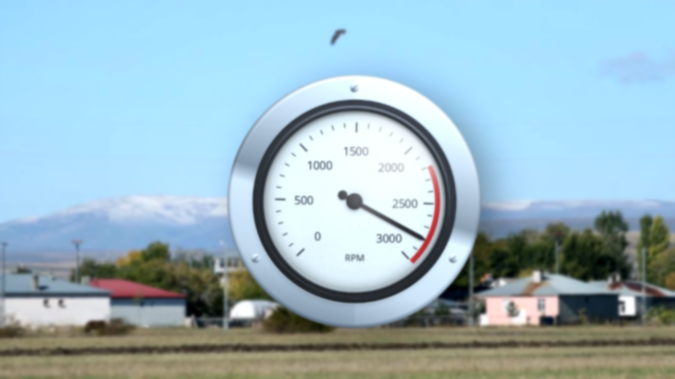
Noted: {"value": 2800, "unit": "rpm"}
